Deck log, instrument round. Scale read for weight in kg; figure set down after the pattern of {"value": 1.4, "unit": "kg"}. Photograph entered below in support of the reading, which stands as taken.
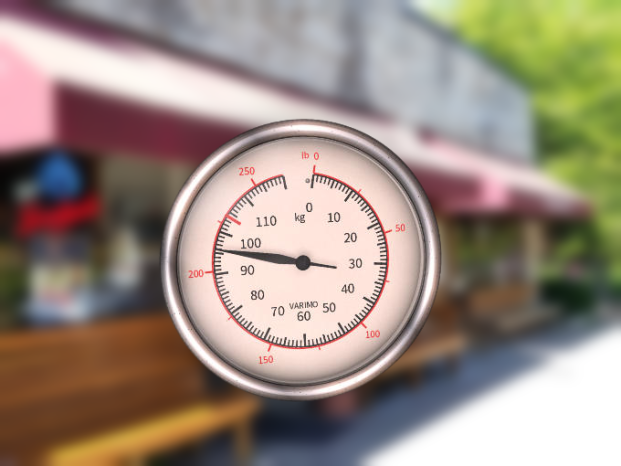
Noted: {"value": 96, "unit": "kg"}
